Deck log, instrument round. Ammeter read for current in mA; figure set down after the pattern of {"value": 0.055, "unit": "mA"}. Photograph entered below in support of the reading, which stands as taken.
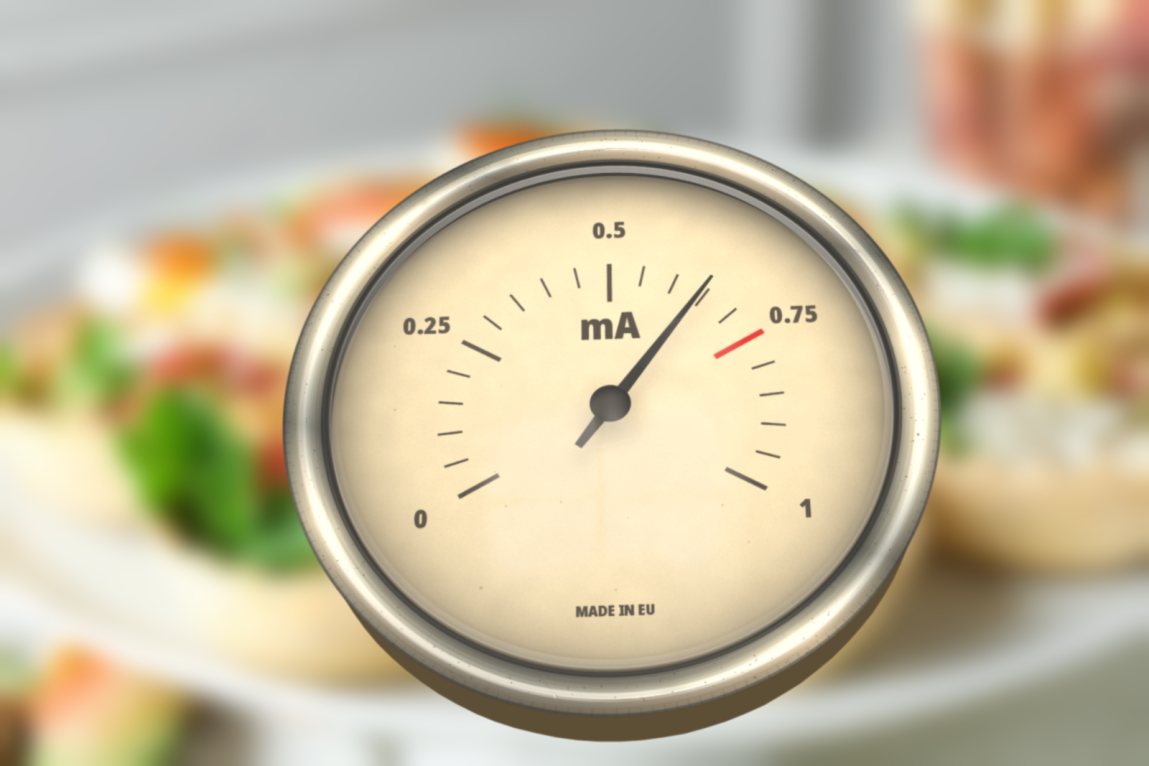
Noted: {"value": 0.65, "unit": "mA"}
